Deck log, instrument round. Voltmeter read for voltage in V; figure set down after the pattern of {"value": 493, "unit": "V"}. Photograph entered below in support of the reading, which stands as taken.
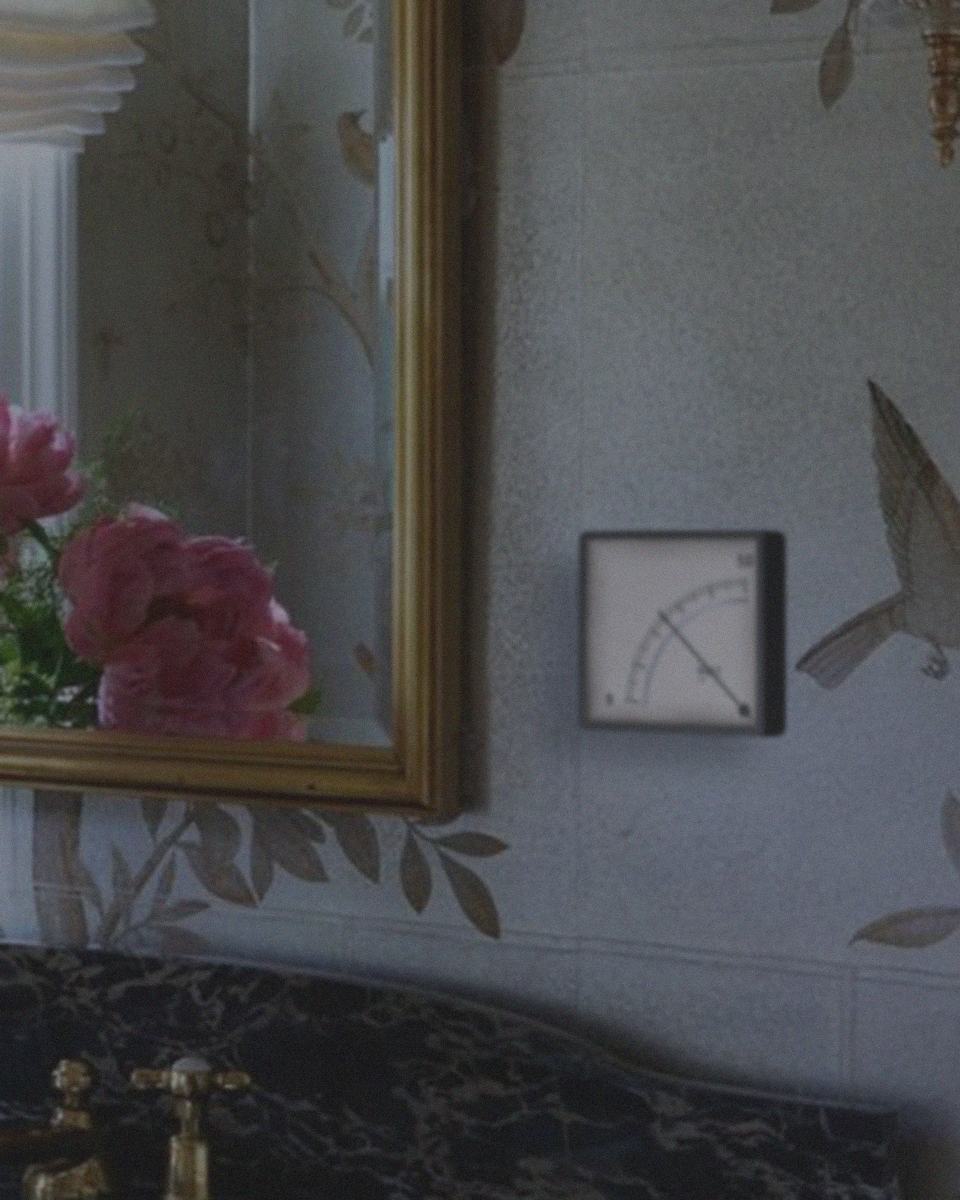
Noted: {"value": 25, "unit": "V"}
